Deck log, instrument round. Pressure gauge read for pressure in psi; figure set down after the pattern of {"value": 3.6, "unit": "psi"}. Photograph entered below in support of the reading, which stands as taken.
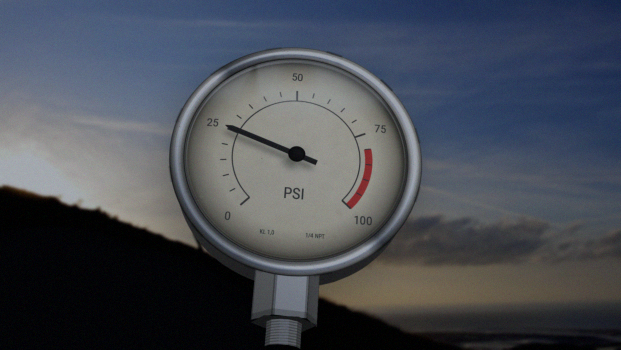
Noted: {"value": 25, "unit": "psi"}
